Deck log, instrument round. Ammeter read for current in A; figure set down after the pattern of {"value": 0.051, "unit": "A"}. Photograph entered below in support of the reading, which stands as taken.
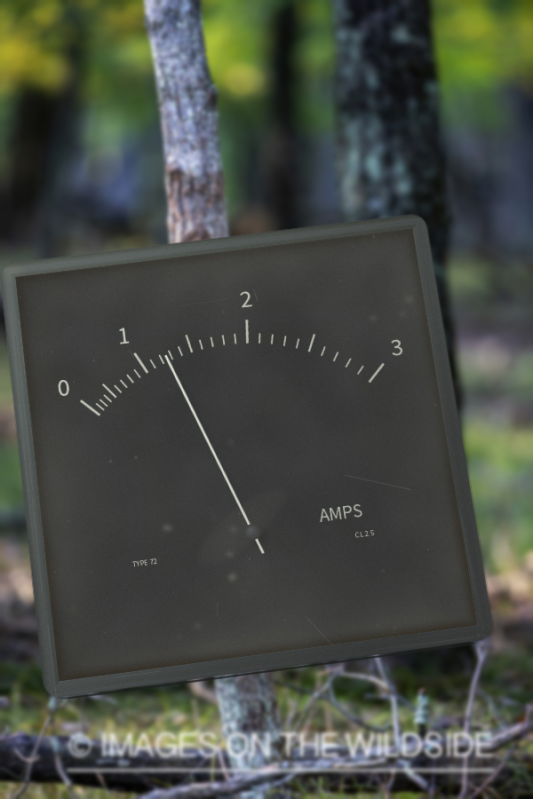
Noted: {"value": 1.25, "unit": "A"}
